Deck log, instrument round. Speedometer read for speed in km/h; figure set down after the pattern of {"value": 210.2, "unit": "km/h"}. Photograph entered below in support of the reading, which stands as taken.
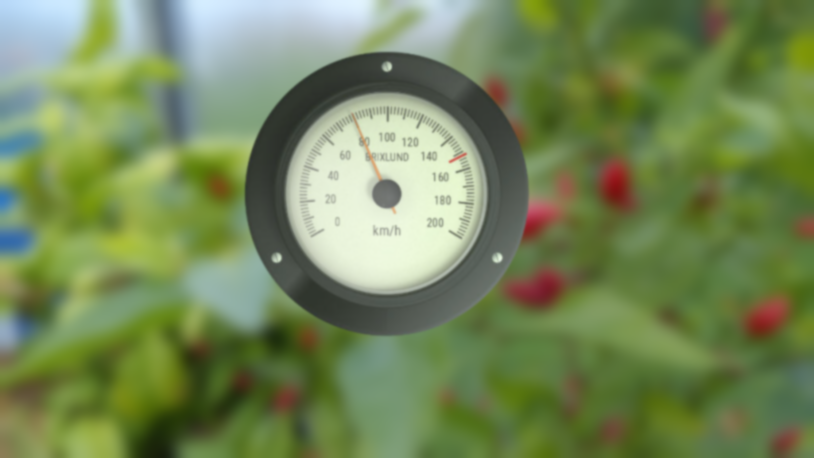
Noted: {"value": 80, "unit": "km/h"}
